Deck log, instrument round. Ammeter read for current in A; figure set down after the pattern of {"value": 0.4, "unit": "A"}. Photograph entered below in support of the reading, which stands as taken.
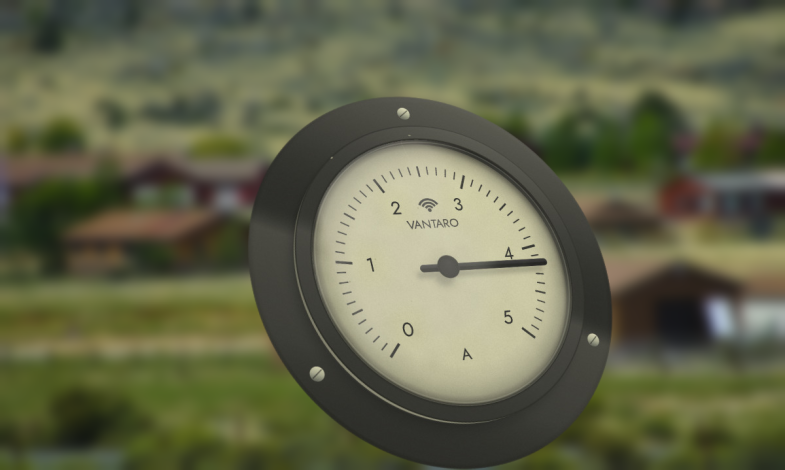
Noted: {"value": 4.2, "unit": "A"}
